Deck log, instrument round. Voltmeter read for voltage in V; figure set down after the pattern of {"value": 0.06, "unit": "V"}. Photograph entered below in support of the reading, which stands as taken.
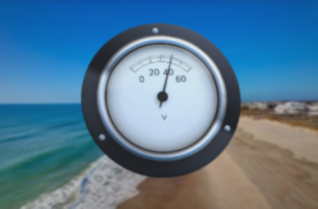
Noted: {"value": 40, "unit": "V"}
